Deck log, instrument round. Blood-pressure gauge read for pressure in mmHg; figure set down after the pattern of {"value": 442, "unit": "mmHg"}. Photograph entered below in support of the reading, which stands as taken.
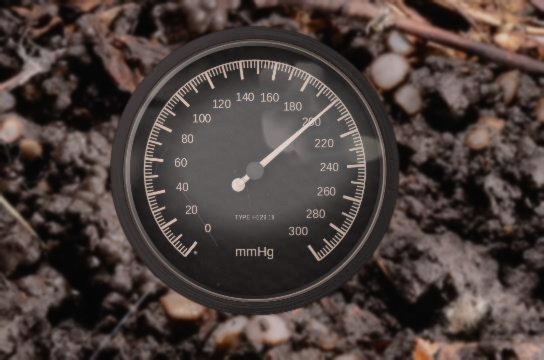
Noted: {"value": 200, "unit": "mmHg"}
